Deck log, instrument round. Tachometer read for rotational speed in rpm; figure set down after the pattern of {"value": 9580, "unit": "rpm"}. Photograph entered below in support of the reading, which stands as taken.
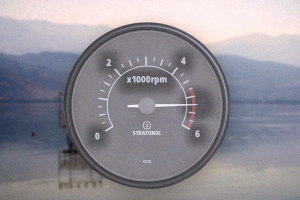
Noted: {"value": 5250, "unit": "rpm"}
